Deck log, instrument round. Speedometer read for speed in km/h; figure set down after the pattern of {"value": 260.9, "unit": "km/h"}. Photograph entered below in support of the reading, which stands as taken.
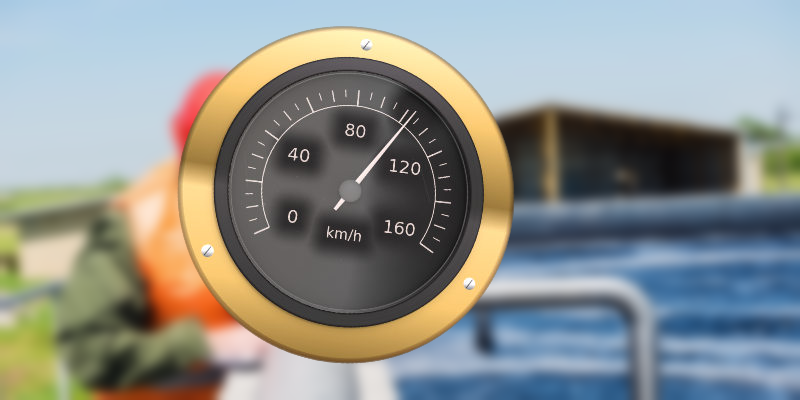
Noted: {"value": 102.5, "unit": "km/h"}
